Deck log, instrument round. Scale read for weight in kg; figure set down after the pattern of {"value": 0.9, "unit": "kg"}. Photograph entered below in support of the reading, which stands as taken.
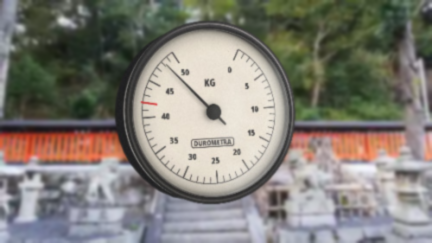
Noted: {"value": 48, "unit": "kg"}
